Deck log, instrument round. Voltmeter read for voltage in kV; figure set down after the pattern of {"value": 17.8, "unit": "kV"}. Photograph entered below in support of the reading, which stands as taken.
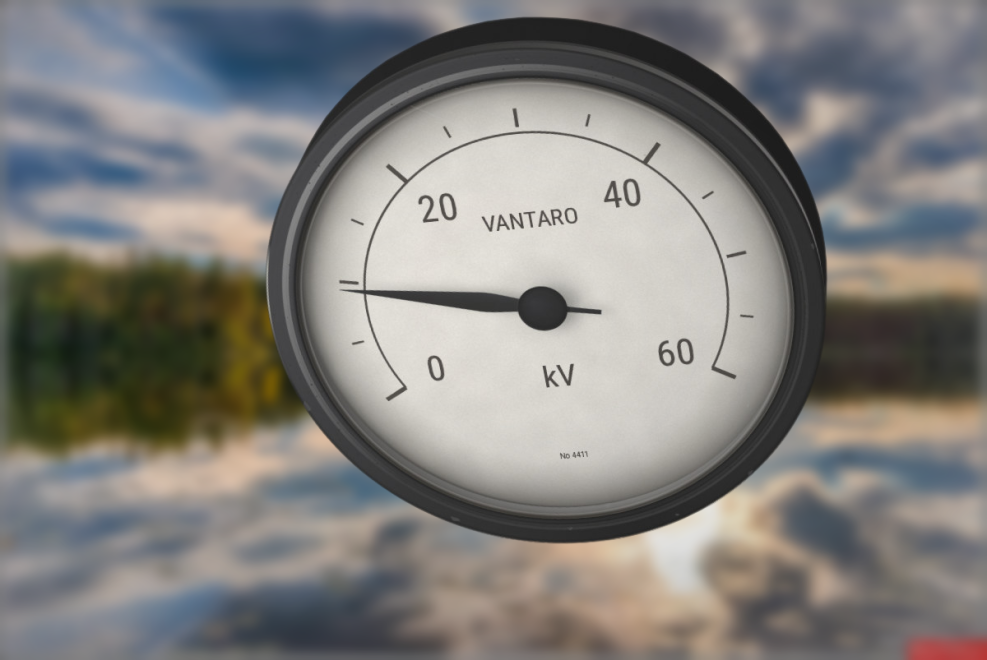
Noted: {"value": 10, "unit": "kV"}
